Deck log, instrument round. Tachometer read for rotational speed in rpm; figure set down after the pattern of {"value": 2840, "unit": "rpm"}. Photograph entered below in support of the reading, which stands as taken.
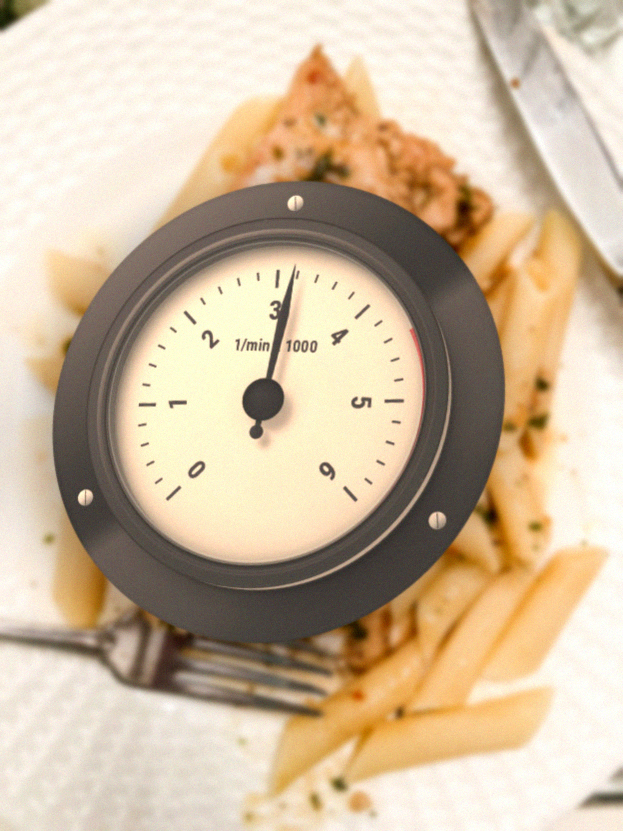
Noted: {"value": 3200, "unit": "rpm"}
